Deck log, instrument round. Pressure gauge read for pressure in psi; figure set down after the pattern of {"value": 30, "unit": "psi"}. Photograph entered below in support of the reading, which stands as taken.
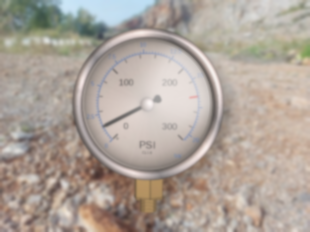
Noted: {"value": 20, "unit": "psi"}
